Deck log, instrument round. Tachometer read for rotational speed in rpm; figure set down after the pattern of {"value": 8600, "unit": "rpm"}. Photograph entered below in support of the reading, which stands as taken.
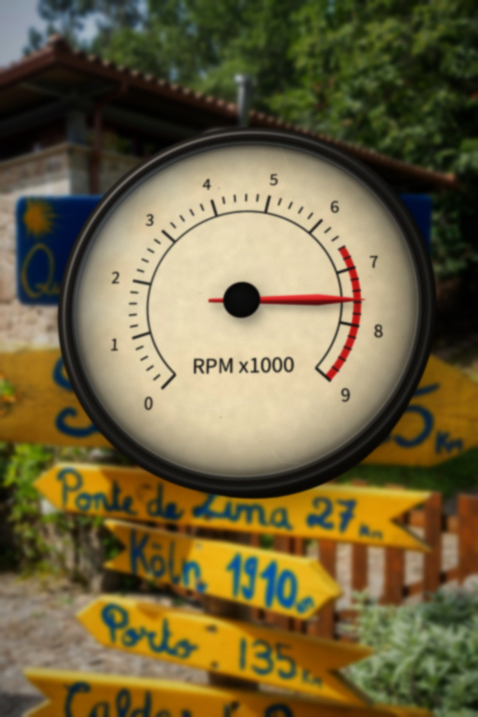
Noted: {"value": 7600, "unit": "rpm"}
